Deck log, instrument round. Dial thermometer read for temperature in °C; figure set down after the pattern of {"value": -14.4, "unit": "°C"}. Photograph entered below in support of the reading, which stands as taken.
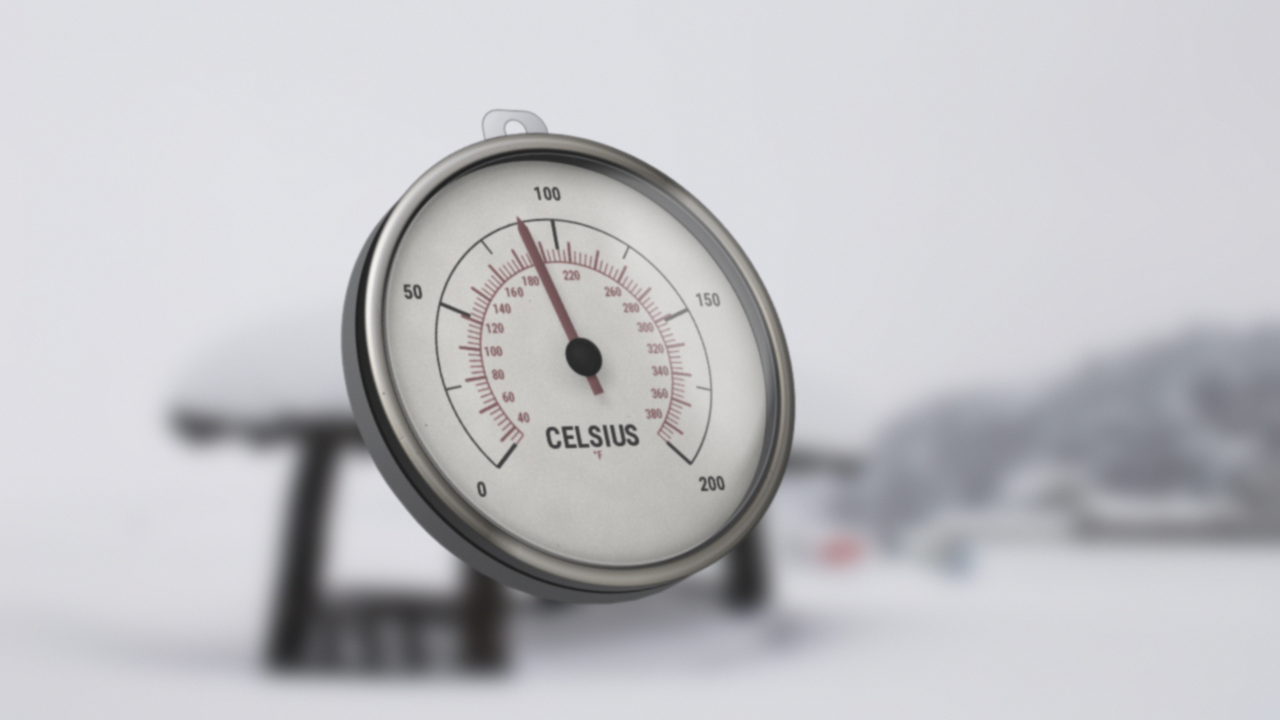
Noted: {"value": 87.5, "unit": "°C"}
